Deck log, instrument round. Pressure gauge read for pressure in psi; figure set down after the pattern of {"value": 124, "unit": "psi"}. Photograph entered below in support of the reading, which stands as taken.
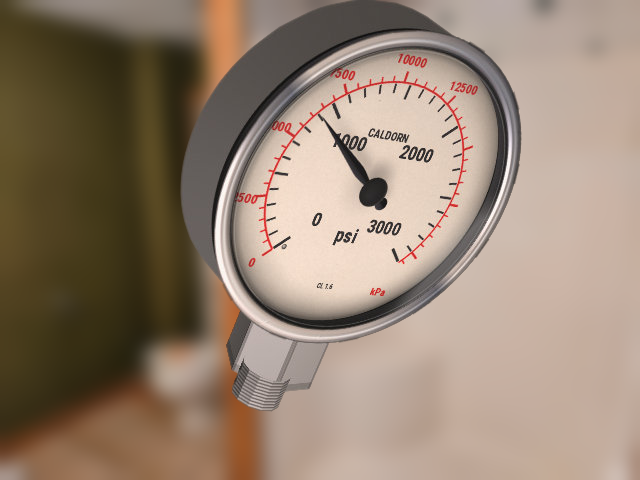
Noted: {"value": 900, "unit": "psi"}
